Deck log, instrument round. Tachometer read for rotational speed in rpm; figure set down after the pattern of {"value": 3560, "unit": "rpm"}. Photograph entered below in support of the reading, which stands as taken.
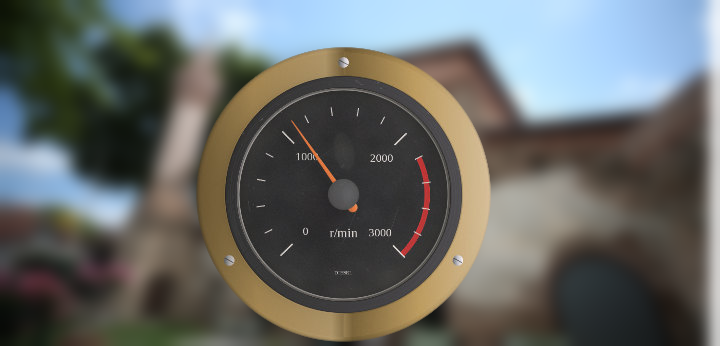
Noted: {"value": 1100, "unit": "rpm"}
